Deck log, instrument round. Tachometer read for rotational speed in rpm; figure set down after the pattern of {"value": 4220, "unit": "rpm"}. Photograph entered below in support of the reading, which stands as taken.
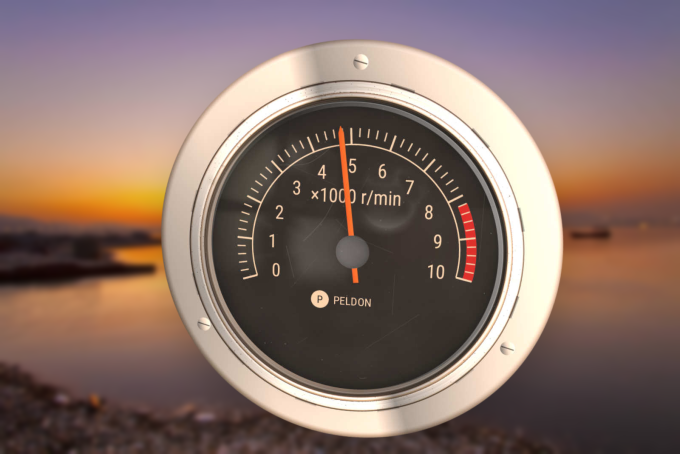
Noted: {"value": 4800, "unit": "rpm"}
